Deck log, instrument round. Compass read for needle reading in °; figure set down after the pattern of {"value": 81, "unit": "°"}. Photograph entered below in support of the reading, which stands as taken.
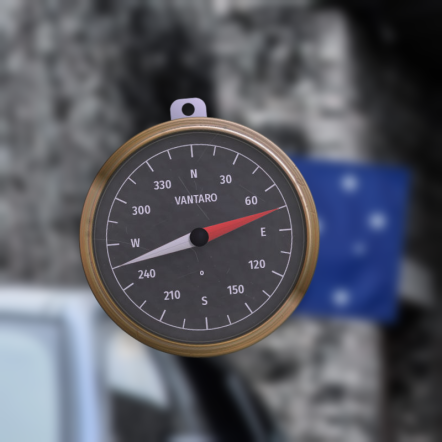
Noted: {"value": 75, "unit": "°"}
